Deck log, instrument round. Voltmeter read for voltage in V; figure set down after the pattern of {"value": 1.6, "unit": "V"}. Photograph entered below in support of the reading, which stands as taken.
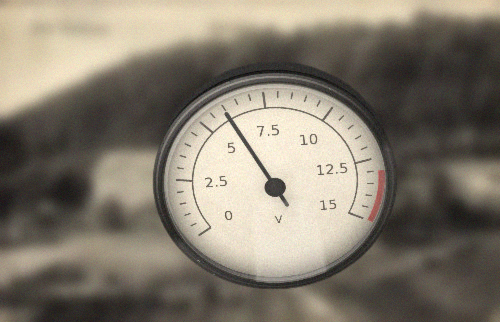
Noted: {"value": 6, "unit": "V"}
